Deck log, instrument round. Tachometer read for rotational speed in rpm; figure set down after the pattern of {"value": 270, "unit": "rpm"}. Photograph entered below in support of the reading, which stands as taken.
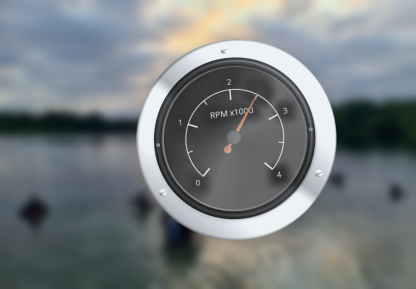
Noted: {"value": 2500, "unit": "rpm"}
